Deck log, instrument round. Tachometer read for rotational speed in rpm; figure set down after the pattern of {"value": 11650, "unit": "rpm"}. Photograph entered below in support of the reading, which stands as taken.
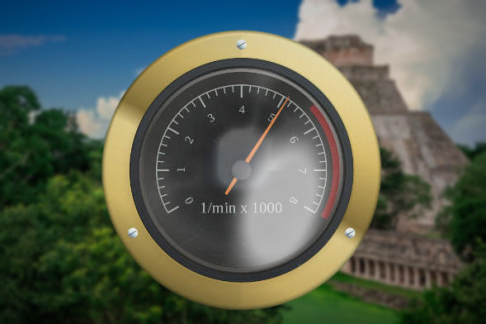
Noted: {"value": 5100, "unit": "rpm"}
